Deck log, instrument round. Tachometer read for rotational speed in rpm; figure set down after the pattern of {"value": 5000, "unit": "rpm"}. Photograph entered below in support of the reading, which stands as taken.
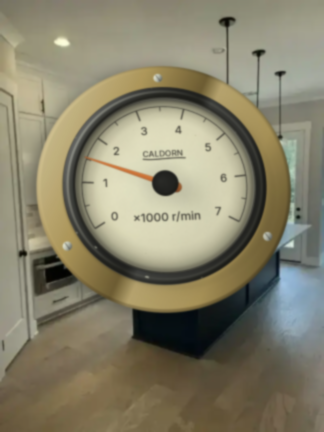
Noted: {"value": 1500, "unit": "rpm"}
